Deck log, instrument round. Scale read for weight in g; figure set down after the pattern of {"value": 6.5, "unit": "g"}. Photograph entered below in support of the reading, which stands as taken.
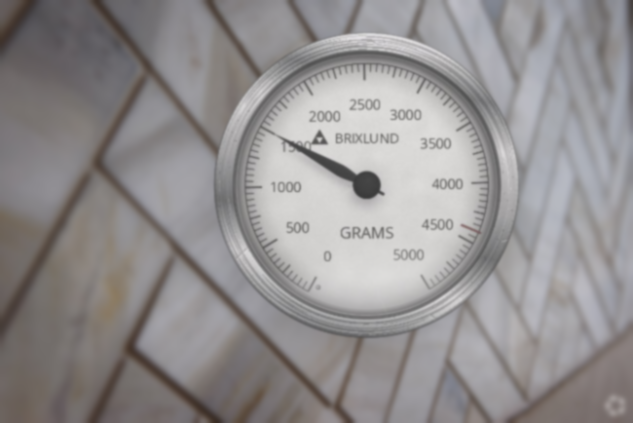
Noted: {"value": 1500, "unit": "g"}
